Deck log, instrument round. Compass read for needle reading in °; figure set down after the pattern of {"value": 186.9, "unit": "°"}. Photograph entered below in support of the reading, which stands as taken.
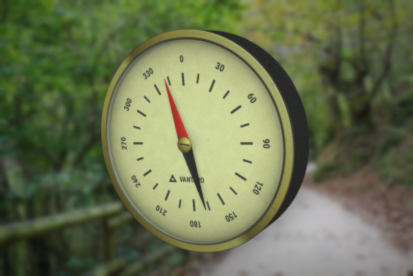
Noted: {"value": 345, "unit": "°"}
